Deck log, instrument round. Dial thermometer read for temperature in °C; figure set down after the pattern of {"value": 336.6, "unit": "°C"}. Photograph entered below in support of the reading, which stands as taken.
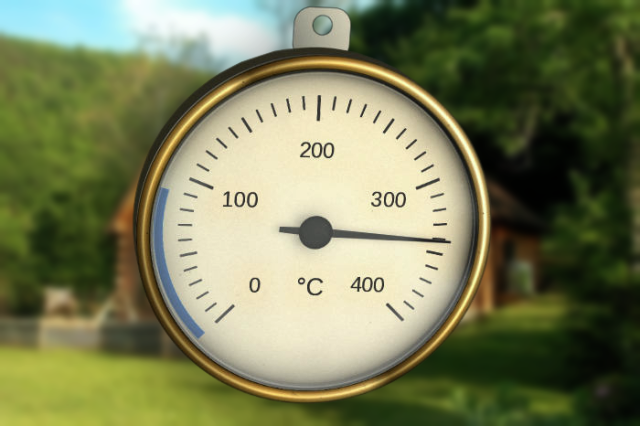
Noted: {"value": 340, "unit": "°C"}
